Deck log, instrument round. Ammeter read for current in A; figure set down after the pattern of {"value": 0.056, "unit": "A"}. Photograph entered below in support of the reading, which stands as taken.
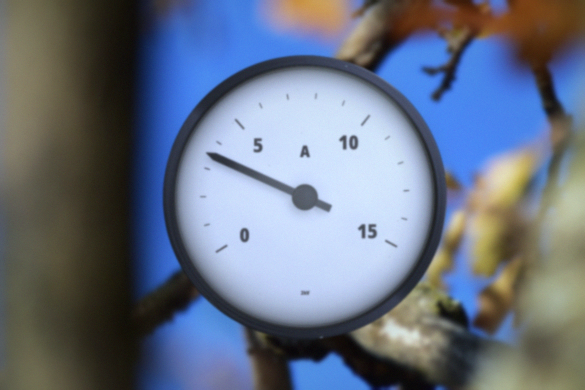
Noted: {"value": 3.5, "unit": "A"}
